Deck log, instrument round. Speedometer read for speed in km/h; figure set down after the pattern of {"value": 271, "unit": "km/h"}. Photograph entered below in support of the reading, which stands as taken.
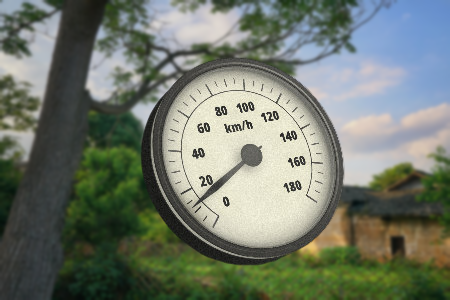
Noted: {"value": 12.5, "unit": "km/h"}
